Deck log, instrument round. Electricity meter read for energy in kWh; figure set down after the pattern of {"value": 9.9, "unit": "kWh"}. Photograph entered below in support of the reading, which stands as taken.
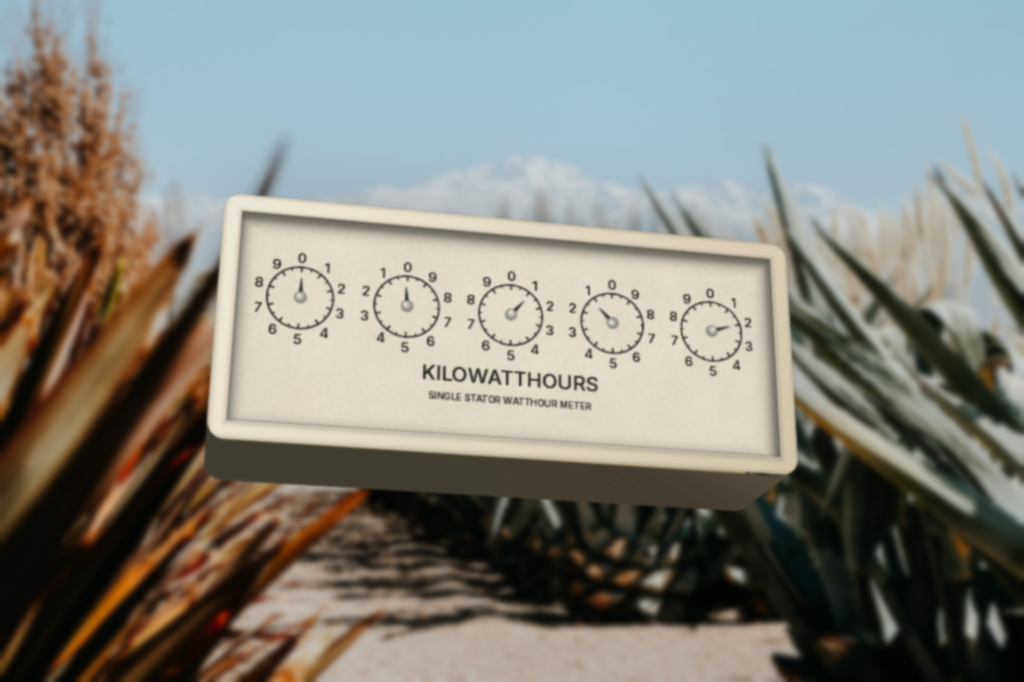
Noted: {"value": 112, "unit": "kWh"}
